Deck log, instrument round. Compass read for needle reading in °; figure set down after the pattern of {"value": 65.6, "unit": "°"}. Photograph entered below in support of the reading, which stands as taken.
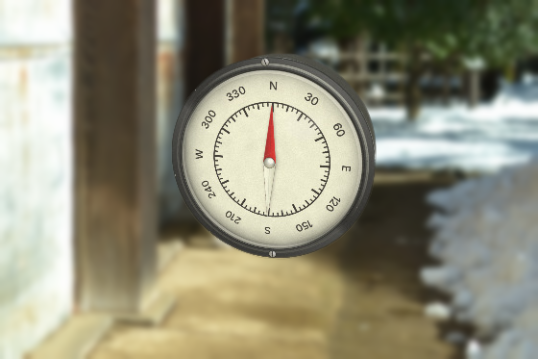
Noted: {"value": 0, "unit": "°"}
